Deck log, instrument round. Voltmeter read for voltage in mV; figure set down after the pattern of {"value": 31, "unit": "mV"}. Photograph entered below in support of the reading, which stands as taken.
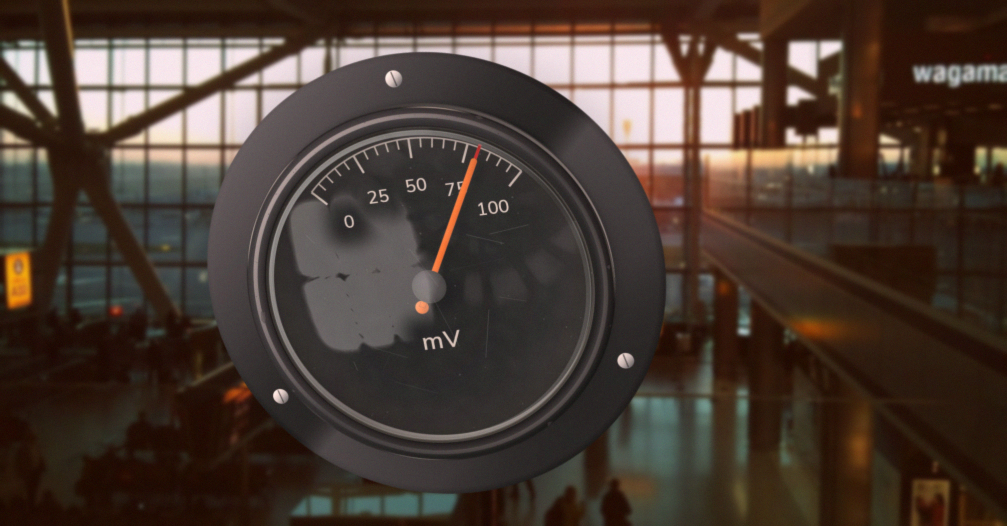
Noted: {"value": 80, "unit": "mV"}
